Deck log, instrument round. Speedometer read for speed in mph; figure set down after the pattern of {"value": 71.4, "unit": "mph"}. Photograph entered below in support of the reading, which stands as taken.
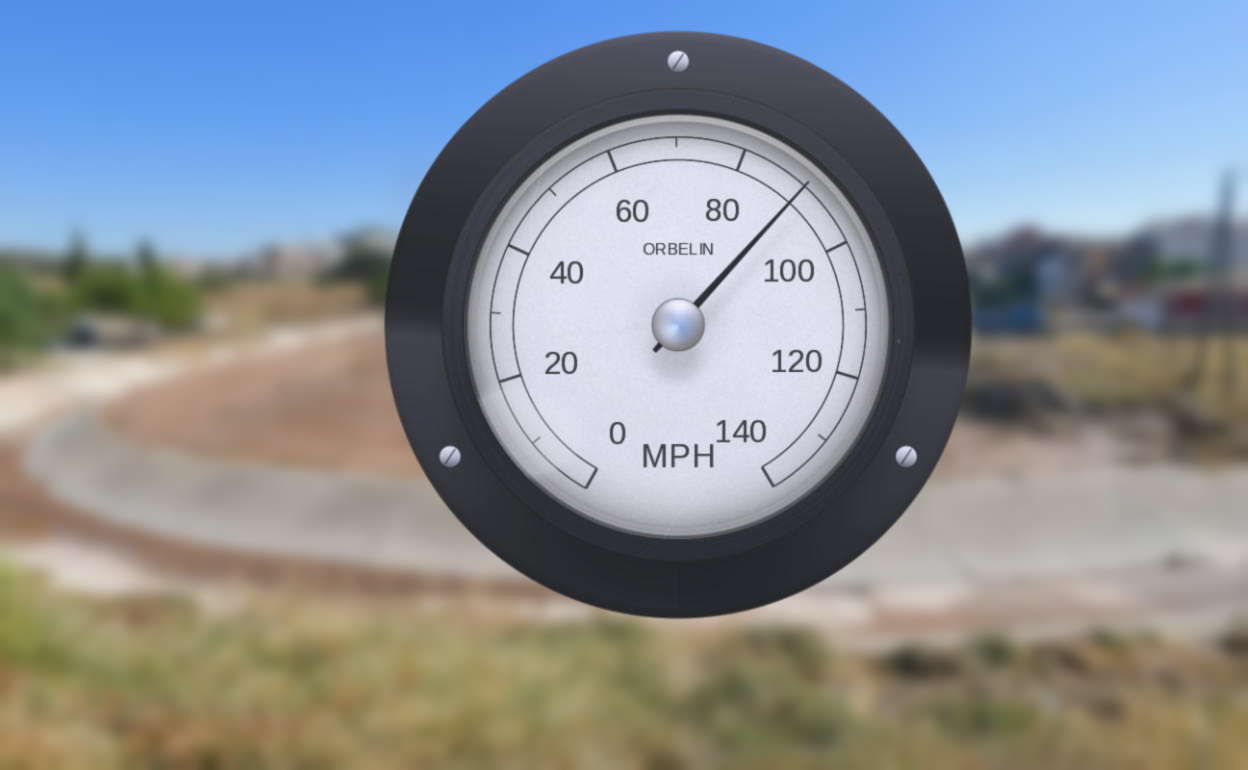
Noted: {"value": 90, "unit": "mph"}
